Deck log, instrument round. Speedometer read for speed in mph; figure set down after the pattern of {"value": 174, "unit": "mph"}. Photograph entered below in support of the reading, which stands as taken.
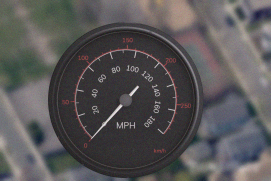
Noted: {"value": 0, "unit": "mph"}
